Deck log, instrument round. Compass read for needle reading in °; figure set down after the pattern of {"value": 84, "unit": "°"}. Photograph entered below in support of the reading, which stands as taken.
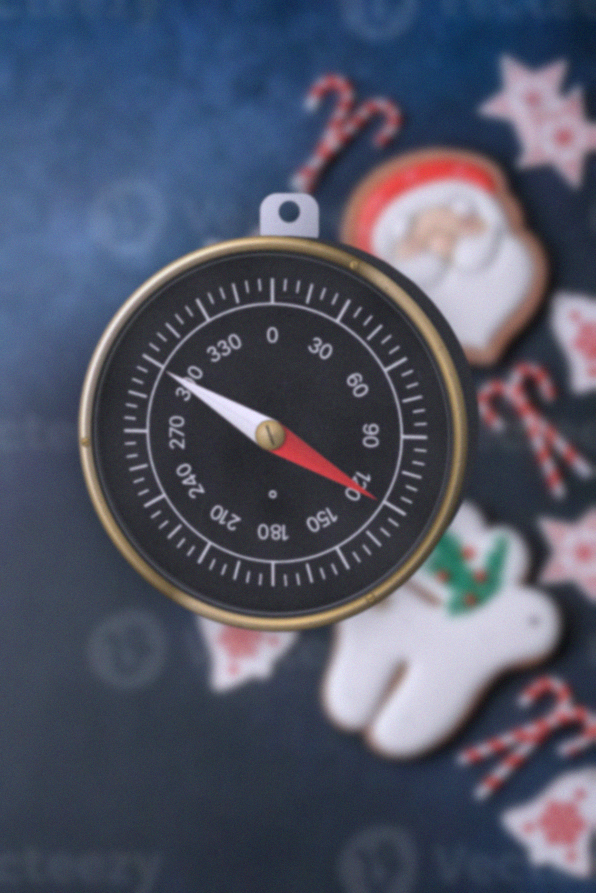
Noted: {"value": 120, "unit": "°"}
